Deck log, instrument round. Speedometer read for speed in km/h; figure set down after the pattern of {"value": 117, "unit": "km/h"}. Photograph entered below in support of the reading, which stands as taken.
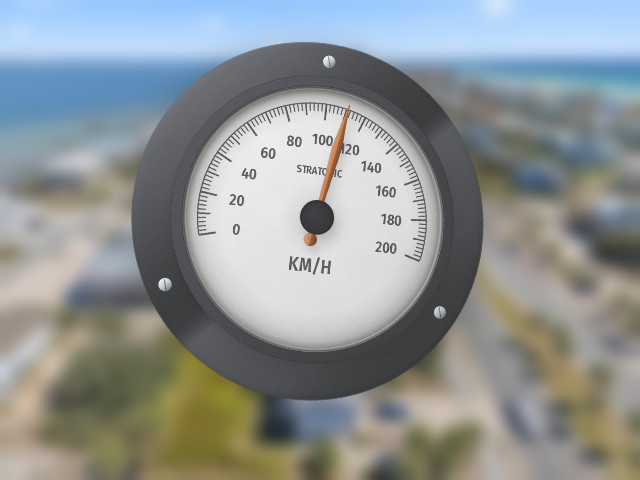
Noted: {"value": 110, "unit": "km/h"}
